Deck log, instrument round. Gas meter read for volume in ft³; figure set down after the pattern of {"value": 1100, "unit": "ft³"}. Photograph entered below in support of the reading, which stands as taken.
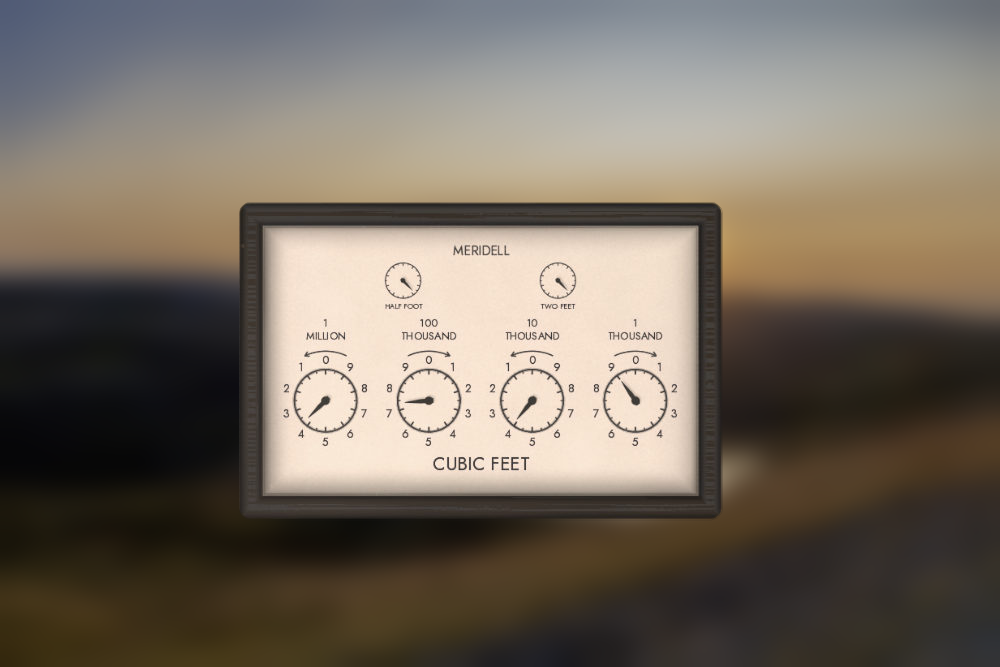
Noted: {"value": 373900, "unit": "ft³"}
